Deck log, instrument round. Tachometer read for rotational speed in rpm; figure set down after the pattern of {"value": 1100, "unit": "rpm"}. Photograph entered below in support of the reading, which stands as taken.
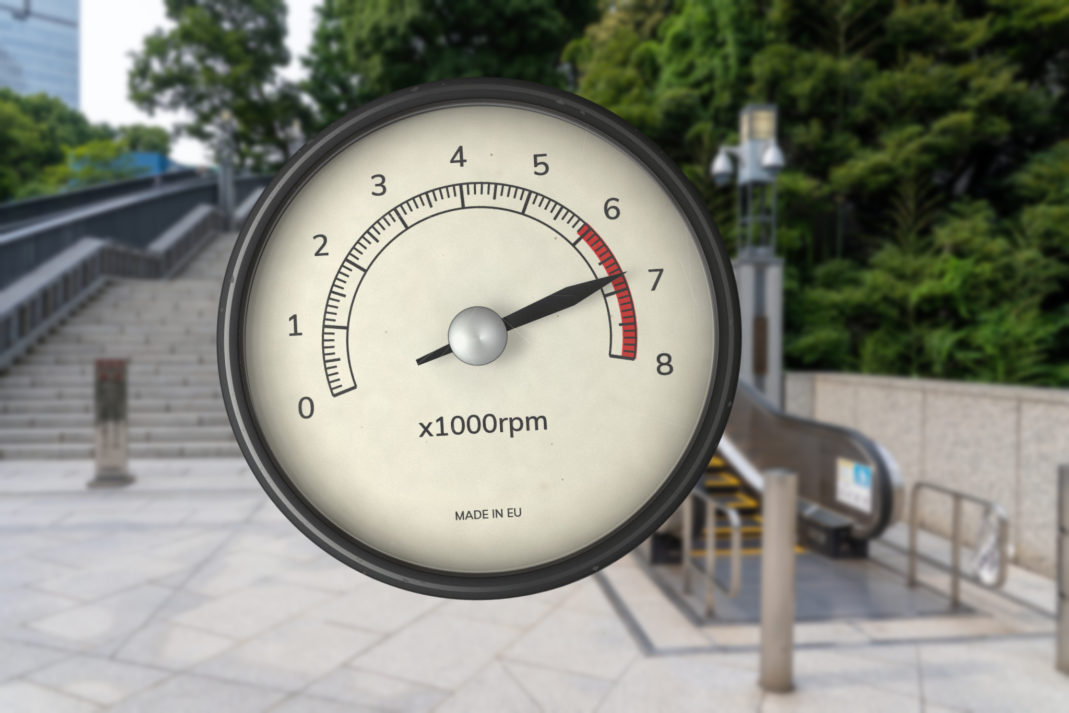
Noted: {"value": 6800, "unit": "rpm"}
